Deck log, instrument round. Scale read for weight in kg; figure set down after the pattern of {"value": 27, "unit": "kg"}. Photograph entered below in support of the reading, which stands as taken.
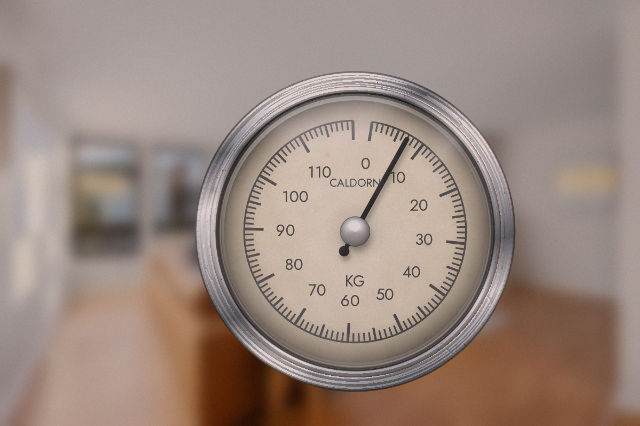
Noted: {"value": 7, "unit": "kg"}
